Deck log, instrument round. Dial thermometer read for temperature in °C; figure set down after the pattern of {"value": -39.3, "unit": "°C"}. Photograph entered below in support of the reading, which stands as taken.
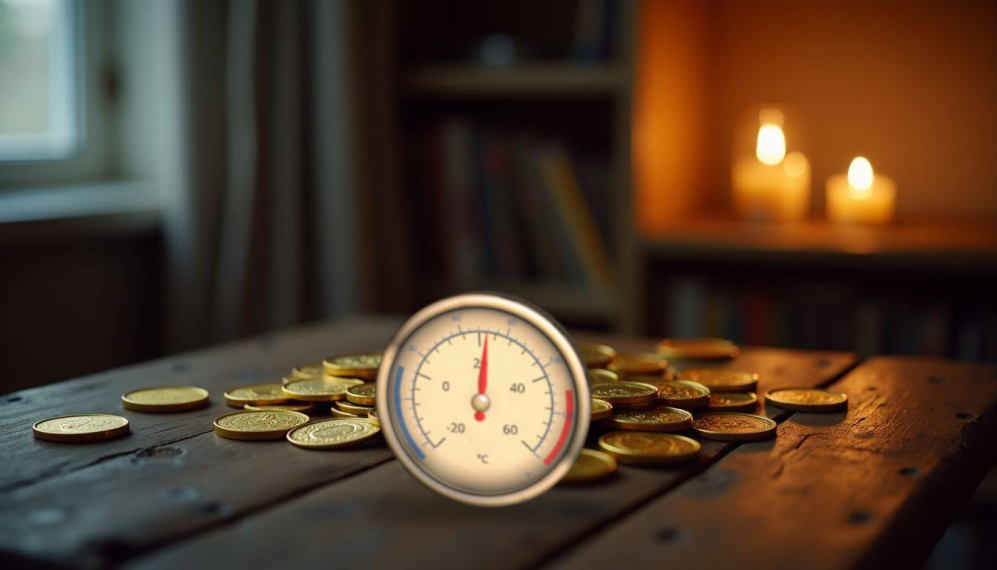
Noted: {"value": 22, "unit": "°C"}
